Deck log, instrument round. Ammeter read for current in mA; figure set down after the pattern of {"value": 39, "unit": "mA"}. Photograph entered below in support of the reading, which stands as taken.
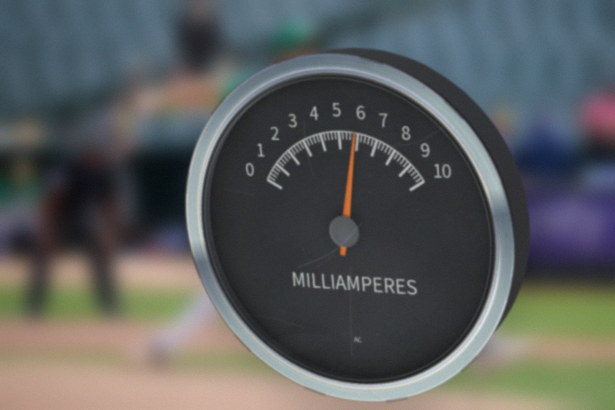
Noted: {"value": 6, "unit": "mA"}
